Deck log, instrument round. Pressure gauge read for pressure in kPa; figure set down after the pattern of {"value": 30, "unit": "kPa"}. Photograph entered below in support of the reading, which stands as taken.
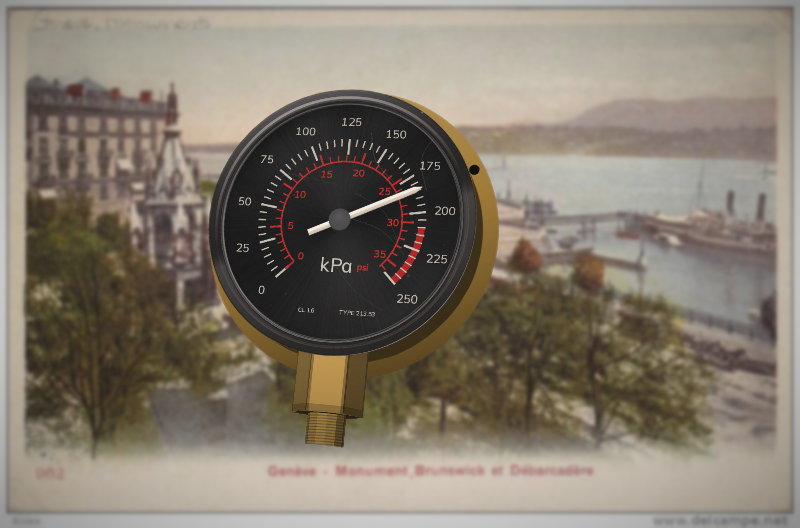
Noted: {"value": 185, "unit": "kPa"}
